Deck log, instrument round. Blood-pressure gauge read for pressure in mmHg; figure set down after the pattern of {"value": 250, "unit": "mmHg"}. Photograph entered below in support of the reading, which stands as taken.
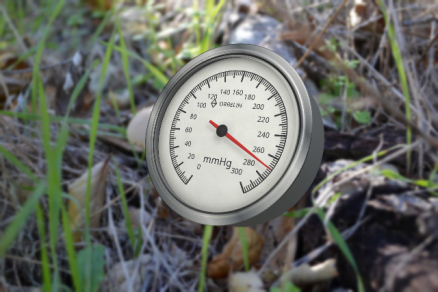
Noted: {"value": 270, "unit": "mmHg"}
